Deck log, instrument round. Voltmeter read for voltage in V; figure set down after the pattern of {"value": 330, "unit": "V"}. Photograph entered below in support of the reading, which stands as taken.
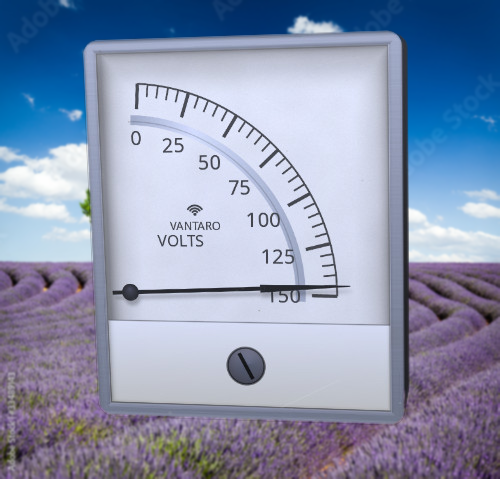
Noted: {"value": 145, "unit": "V"}
